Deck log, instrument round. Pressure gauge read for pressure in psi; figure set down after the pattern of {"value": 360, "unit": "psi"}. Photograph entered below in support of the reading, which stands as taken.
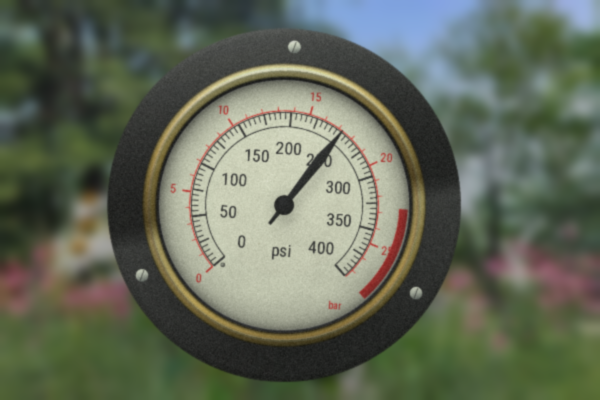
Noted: {"value": 250, "unit": "psi"}
